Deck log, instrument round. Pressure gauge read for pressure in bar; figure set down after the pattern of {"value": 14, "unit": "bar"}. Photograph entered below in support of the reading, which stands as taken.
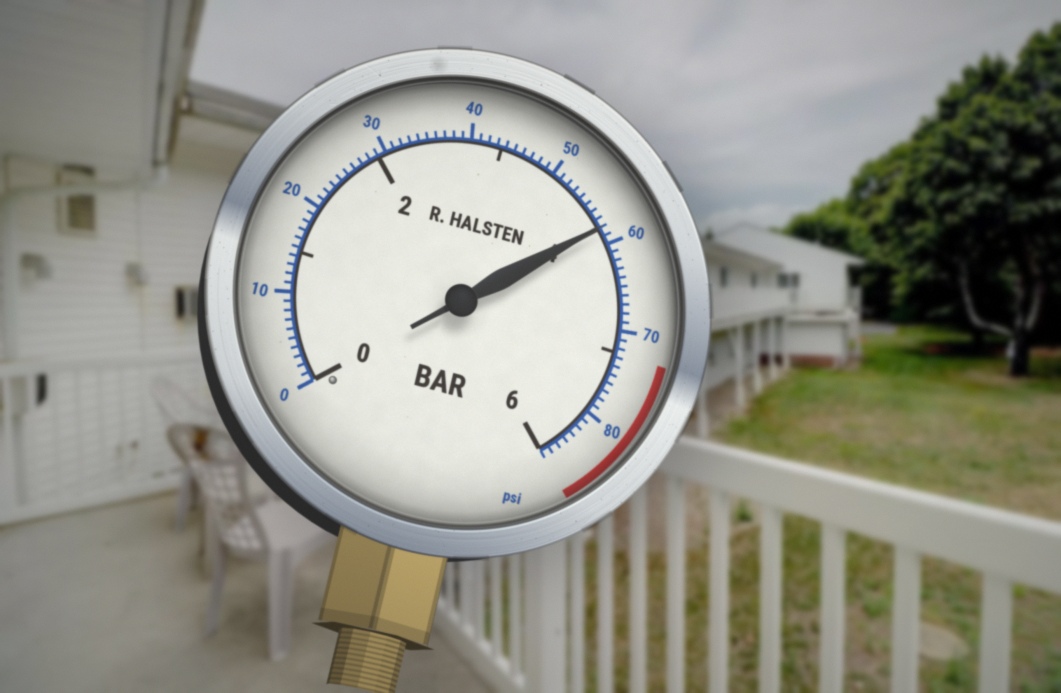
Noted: {"value": 4, "unit": "bar"}
